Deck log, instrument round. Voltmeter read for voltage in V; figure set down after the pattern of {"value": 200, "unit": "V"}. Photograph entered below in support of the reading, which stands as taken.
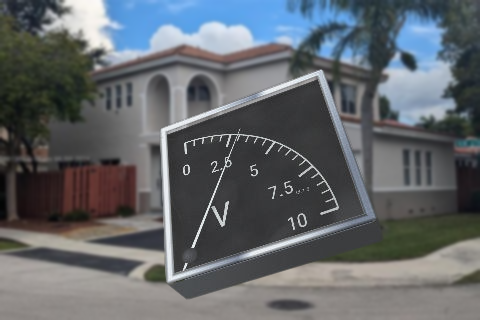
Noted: {"value": 3, "unit": "V"}
